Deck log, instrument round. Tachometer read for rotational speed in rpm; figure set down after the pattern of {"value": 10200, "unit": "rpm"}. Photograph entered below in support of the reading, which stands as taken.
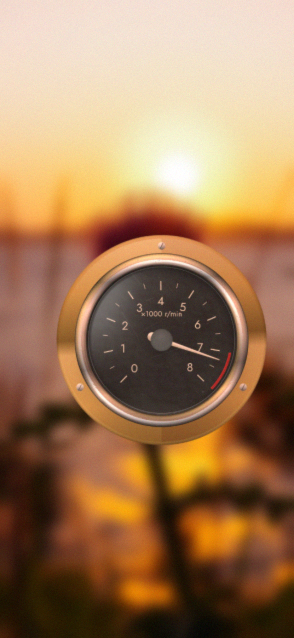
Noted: {"value": 7250, "unit": "rpm"}
